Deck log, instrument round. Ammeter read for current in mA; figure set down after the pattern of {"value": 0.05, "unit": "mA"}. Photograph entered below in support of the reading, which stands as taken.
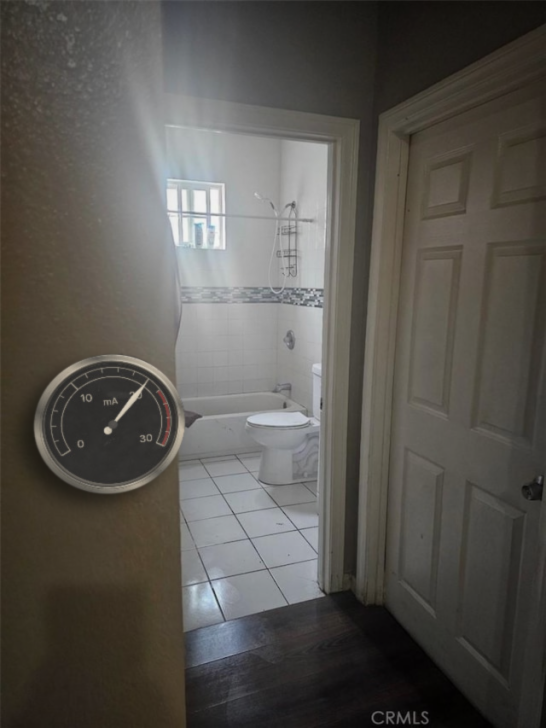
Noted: {"value": 20, "unit": "mA"}
